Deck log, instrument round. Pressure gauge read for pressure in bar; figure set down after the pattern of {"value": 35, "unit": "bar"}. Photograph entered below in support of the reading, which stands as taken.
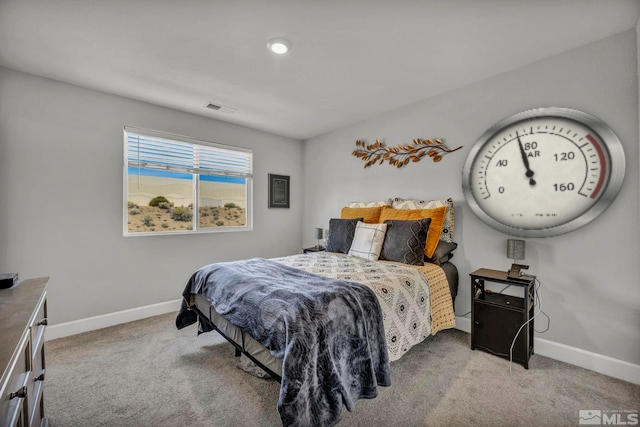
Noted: {"value": 70, "unit": "bar"}
